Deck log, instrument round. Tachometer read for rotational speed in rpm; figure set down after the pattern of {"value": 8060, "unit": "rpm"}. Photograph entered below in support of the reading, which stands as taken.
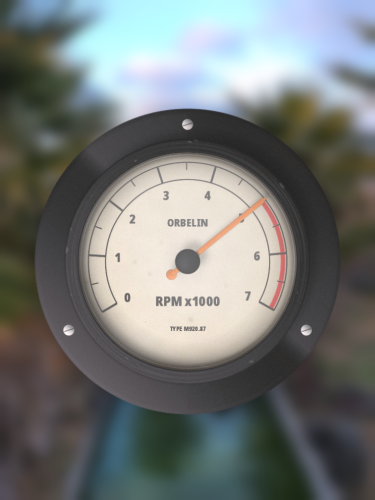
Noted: {"value": 5000, "unit": "rpm"}
